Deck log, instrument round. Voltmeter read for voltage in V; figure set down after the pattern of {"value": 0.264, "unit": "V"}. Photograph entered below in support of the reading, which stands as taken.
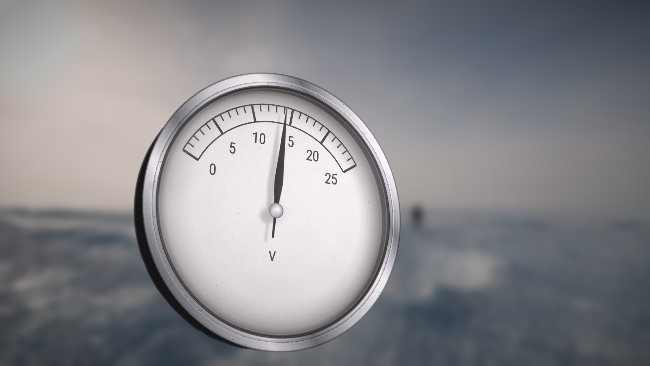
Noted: {"value": 14, "unit": "V"}
